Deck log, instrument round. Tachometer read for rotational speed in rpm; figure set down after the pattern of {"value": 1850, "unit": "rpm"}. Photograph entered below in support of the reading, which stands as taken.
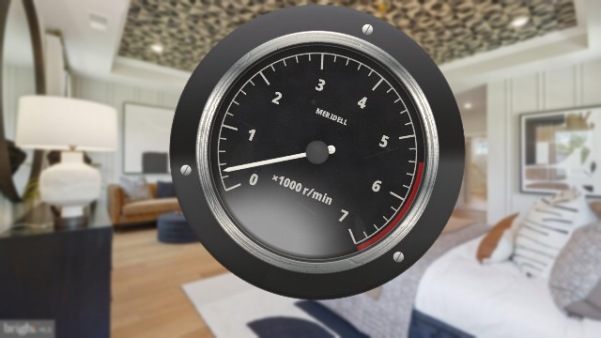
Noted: {"value": 300, "unit": "rpm"}
